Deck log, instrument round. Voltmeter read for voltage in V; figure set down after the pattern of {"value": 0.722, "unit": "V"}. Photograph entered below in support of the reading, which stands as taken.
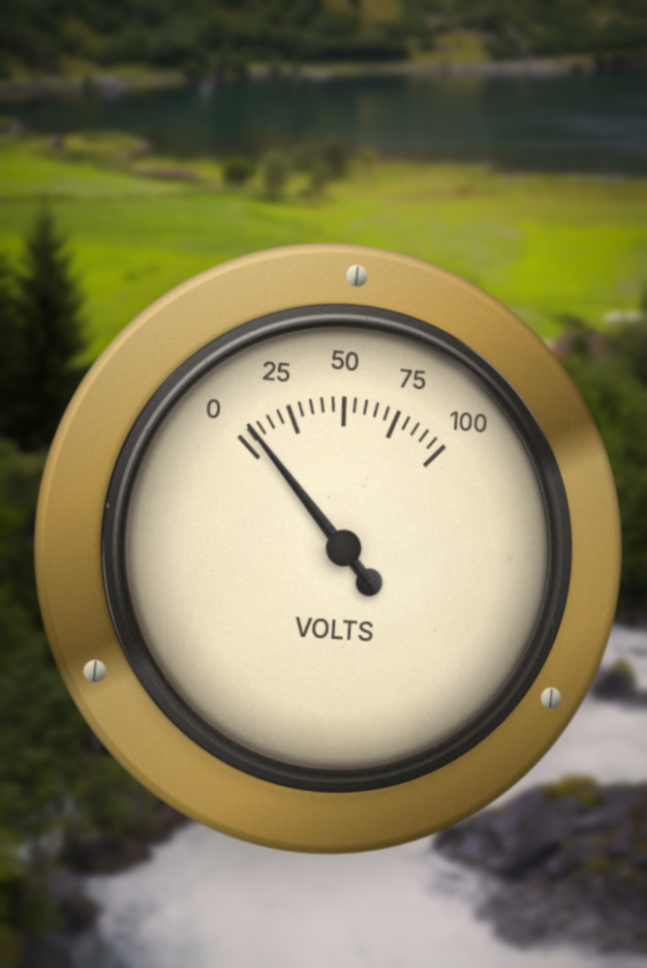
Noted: {"value": 5, "unit": "V"}
